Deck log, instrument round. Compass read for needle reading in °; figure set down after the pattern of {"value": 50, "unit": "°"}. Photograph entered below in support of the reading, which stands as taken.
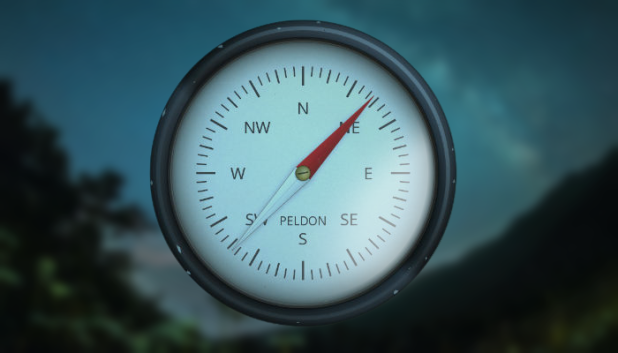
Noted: {"value": 42.5, "unit": "°"}
